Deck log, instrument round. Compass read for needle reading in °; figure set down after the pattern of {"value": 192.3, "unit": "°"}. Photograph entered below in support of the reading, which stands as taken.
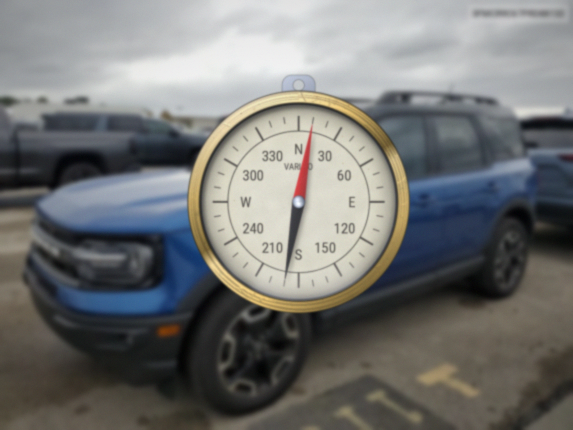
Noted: {"value": 10, "unit": "°"}
